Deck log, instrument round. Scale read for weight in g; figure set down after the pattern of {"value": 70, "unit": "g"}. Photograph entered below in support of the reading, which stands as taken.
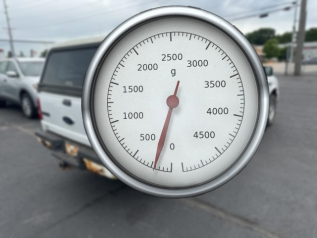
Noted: {"value": 200, "unit": "g"}
